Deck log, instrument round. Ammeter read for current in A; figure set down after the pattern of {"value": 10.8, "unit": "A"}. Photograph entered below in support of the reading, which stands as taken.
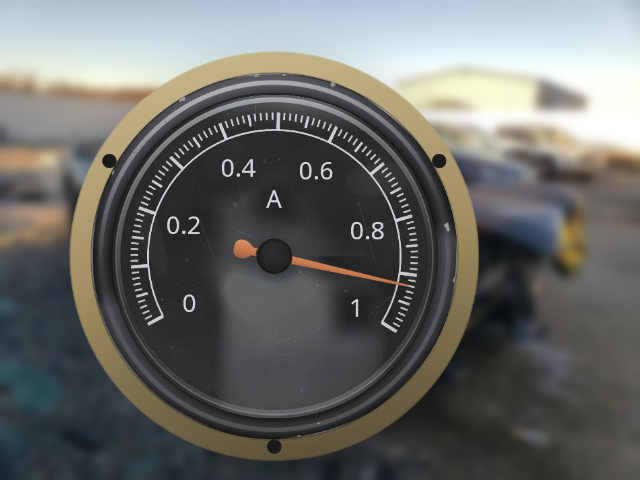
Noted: {"value": 0.92, "unit": "A"}
